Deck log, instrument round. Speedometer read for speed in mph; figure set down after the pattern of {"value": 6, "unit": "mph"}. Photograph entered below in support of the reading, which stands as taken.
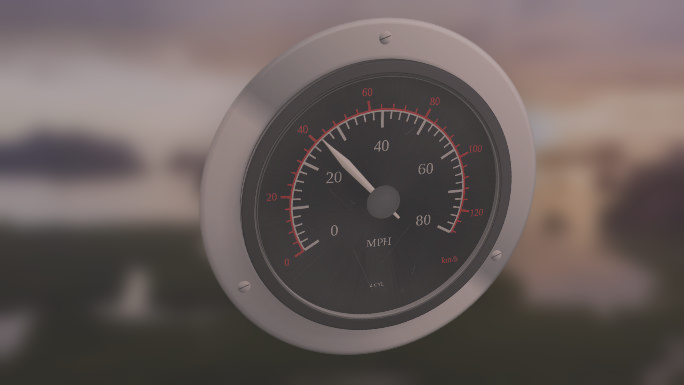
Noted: {"value": 26, "unit": "mph"}
